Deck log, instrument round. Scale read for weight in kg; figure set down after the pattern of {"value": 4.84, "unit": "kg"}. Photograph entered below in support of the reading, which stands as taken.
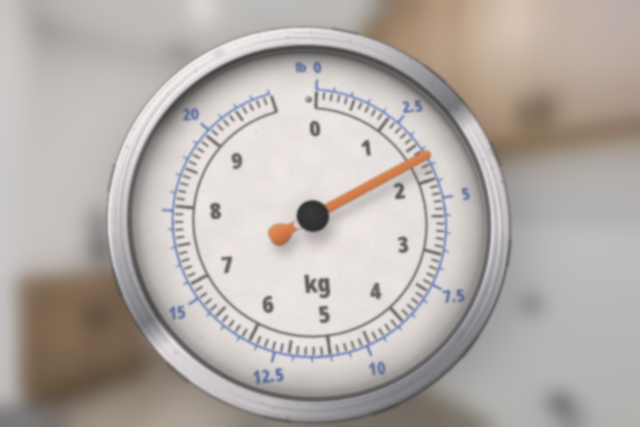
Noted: {"value": 1.7, "unit": "kg"}
